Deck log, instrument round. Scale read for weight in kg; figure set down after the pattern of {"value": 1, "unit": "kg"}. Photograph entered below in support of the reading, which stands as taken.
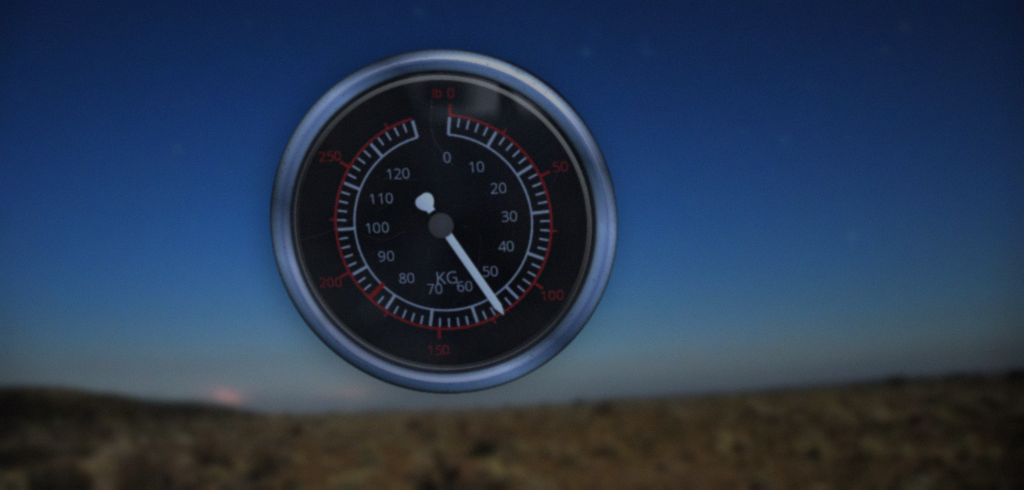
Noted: {"value": 54, "unit": "kg"}
